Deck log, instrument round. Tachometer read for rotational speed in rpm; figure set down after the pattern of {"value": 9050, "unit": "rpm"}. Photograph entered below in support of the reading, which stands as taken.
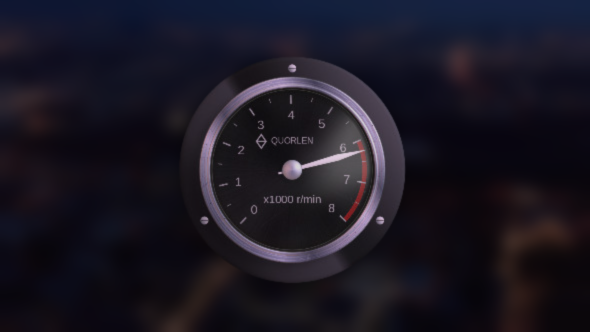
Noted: {"value": 6250, "unit": "rpm"}
